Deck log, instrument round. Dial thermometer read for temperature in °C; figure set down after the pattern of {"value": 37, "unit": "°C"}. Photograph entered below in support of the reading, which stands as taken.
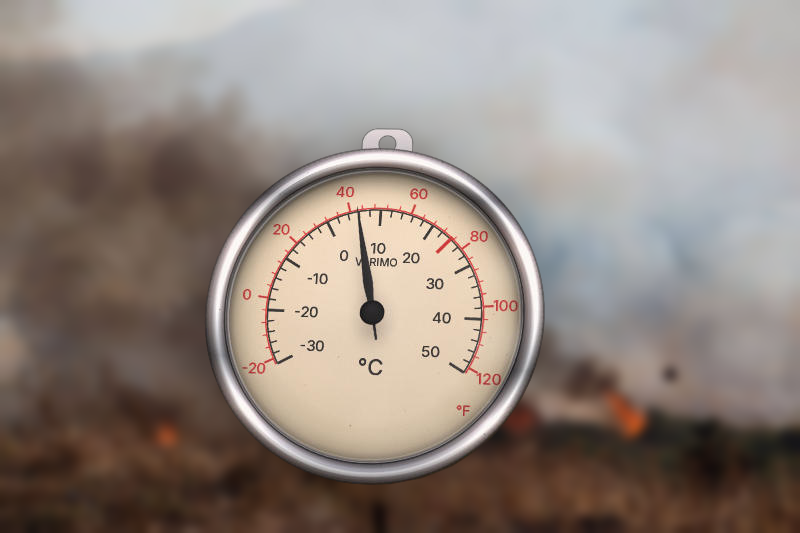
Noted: {"value": 6, "unit": "°C"}
